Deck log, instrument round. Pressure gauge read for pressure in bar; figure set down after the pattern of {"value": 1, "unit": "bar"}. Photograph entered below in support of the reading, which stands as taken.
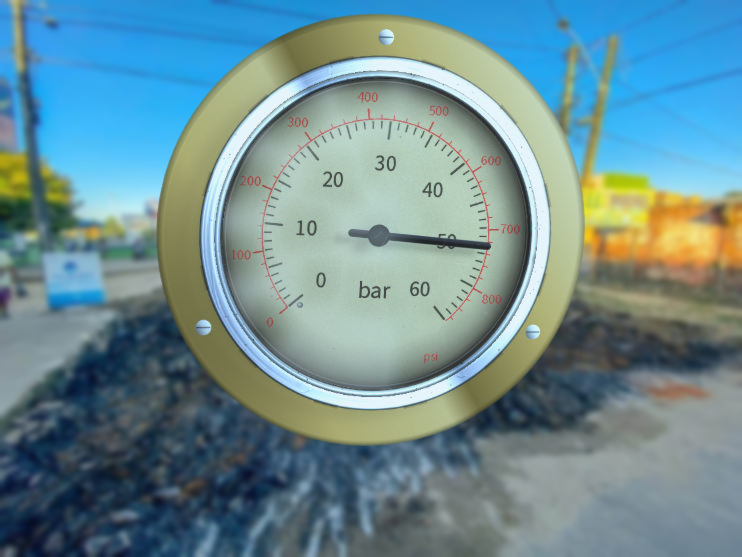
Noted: {"value": 50, "unit": "bar"}
